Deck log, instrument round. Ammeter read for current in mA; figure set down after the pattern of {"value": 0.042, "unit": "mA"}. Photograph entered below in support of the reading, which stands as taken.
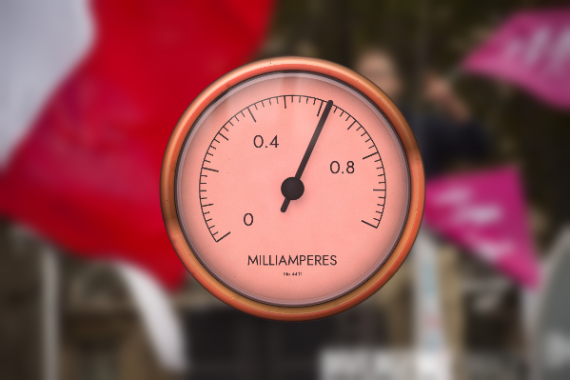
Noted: {"value": 0.62, "unit": "mA"}
